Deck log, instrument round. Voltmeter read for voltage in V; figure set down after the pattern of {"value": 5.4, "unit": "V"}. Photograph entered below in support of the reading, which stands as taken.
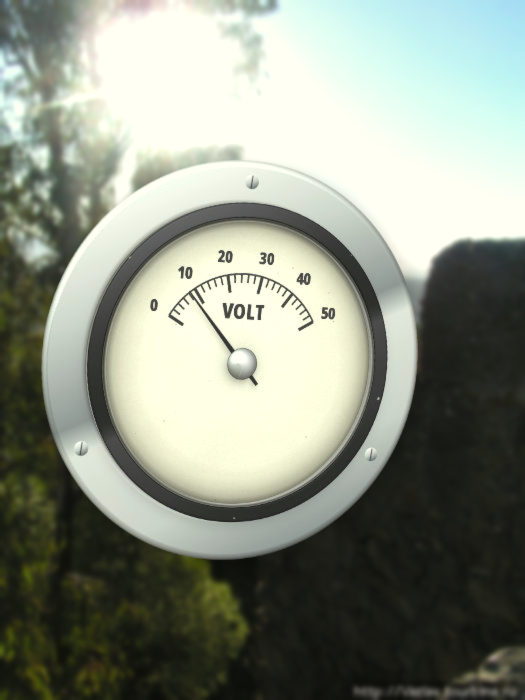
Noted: {"value": 8, "unit": "V"}
